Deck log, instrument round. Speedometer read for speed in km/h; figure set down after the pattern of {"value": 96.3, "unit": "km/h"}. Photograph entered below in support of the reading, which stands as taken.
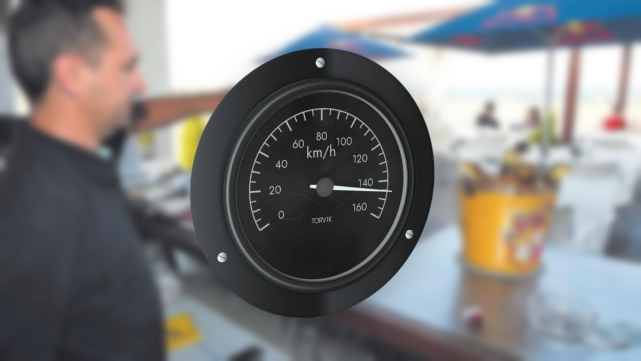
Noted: {"value": 145, "unit": "km/h"}
